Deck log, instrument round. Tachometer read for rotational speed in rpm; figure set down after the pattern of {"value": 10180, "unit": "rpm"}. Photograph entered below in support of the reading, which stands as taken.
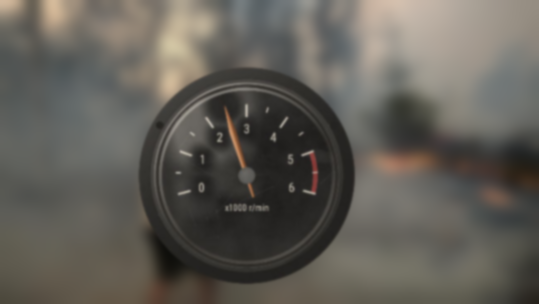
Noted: {"value": 2500, "unit": "rpm"}
